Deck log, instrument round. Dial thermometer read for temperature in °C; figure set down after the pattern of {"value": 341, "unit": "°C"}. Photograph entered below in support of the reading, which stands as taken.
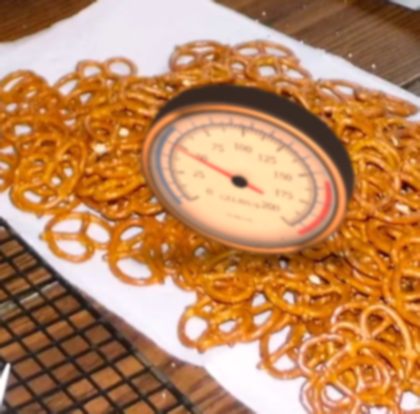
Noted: {"value": 50, "unit": "°C"}
